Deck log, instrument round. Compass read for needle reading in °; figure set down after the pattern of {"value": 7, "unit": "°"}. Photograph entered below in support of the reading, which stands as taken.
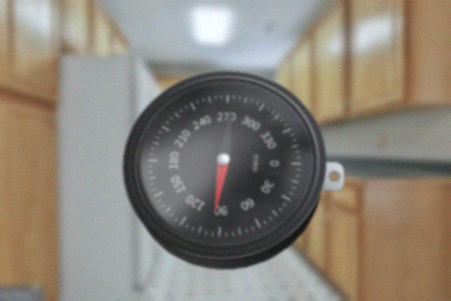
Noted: {"value": 95, "unit": "°"}
